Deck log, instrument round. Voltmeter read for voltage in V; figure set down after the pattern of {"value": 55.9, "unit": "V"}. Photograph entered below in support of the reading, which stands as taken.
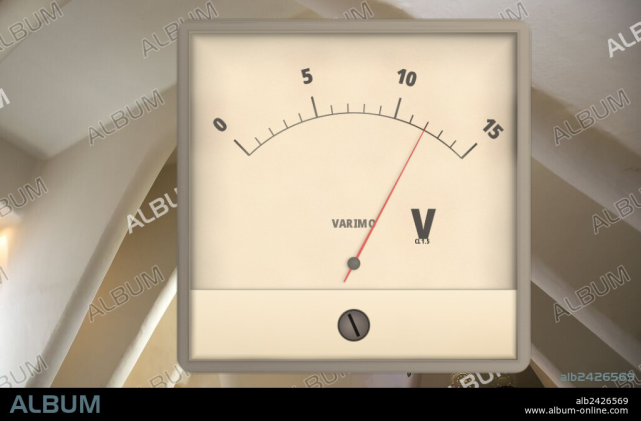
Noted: {"value": 12, "unit": "V"}
